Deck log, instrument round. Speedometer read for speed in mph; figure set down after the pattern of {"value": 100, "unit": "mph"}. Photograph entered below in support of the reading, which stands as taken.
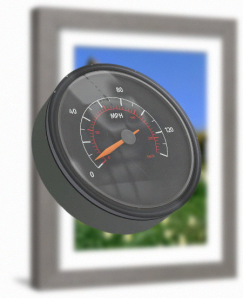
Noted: {"value": 5, "unit": "mph"}
